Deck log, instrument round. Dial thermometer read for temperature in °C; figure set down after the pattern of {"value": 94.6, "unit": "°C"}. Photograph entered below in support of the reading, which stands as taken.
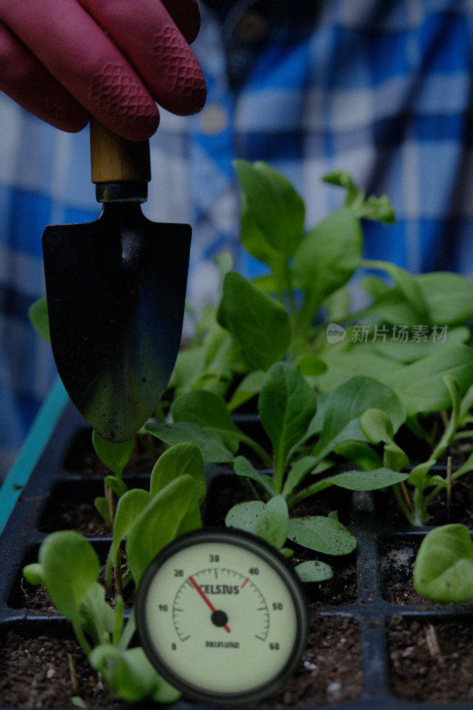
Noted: {"value": 22, "unit": "°C"}
